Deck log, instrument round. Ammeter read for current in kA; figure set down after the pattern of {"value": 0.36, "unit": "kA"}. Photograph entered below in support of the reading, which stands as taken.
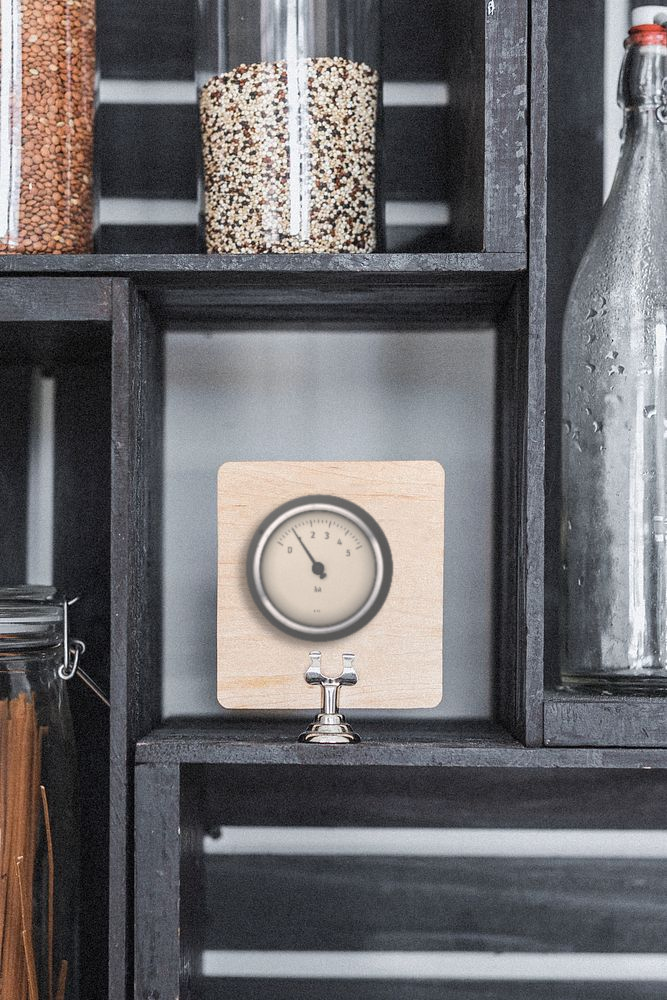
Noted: {"value": 1, "unit": "kA"}
